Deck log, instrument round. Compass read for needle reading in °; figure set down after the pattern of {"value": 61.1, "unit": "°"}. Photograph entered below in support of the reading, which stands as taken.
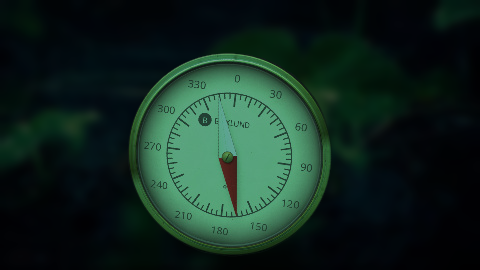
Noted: {"value": 165, "unit": "°"}
